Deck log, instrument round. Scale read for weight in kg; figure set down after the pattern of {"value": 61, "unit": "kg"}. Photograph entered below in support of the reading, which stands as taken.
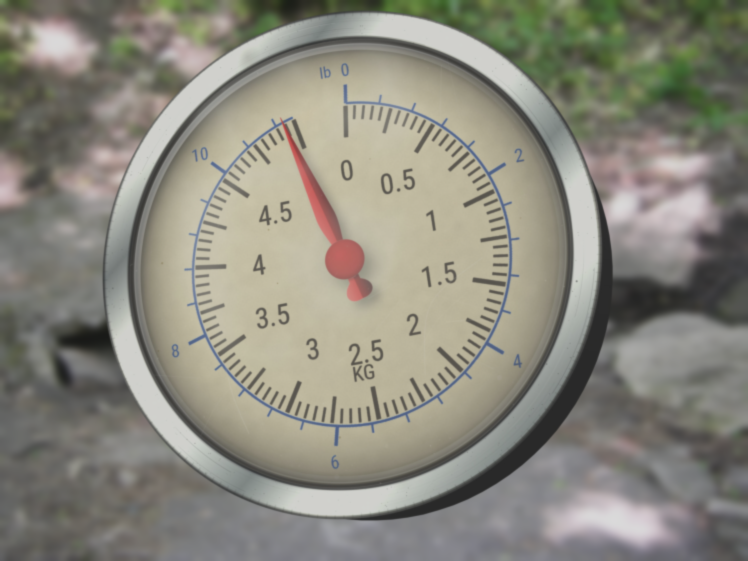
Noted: {"value": 4.95, "unit": "kg"}
